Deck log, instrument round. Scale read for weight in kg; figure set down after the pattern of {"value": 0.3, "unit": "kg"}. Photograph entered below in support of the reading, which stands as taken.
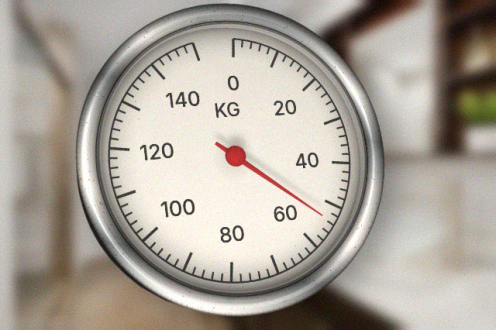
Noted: {"value": 54, "unit": "kg"}
